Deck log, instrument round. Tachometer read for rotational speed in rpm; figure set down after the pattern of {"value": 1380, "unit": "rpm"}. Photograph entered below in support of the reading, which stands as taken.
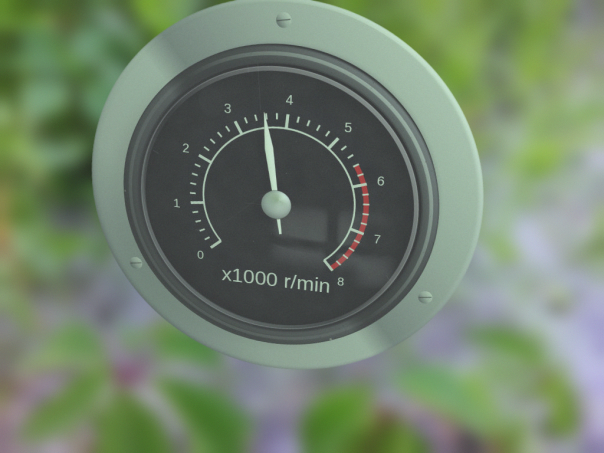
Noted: {"value": 3600, "unit": "rpm"}
